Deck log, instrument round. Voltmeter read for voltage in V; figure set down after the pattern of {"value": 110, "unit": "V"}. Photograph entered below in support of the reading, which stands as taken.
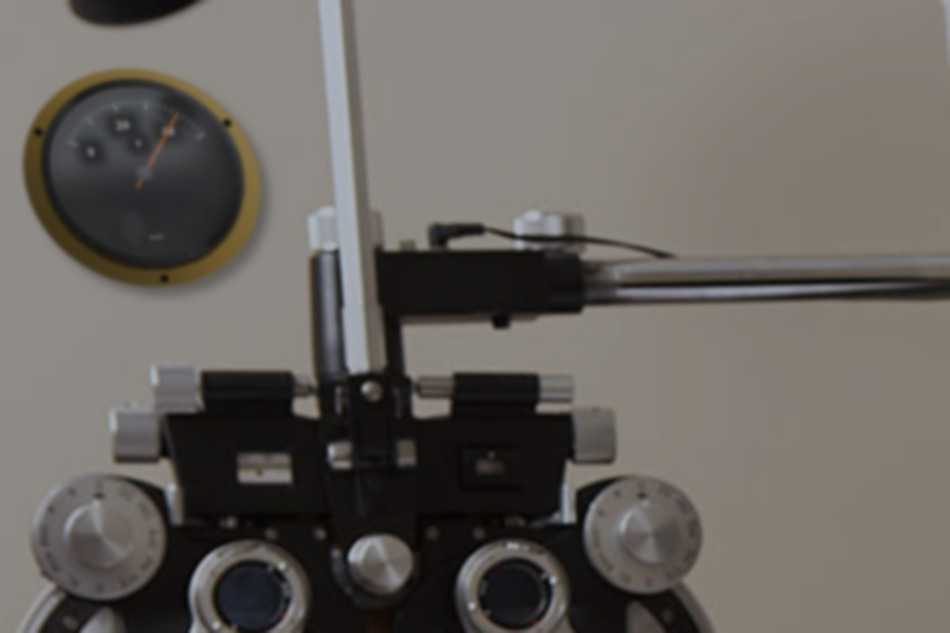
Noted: {"value": 40, "unit": "V"}
